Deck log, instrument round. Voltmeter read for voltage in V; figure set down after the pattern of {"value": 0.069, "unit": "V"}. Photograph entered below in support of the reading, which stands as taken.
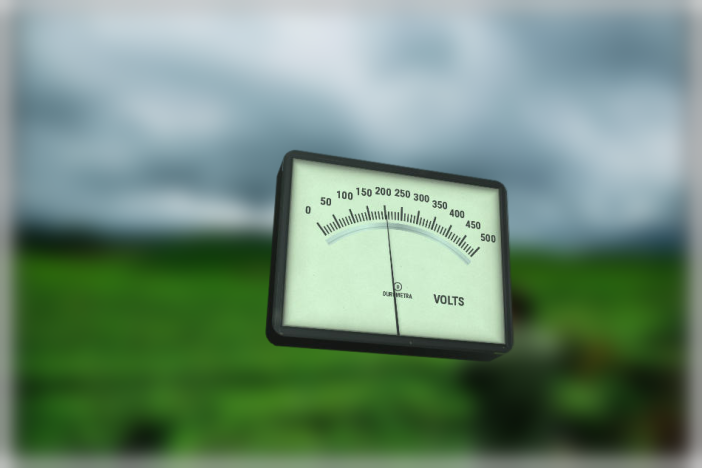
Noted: {"value": 200, "unit": "V"}
